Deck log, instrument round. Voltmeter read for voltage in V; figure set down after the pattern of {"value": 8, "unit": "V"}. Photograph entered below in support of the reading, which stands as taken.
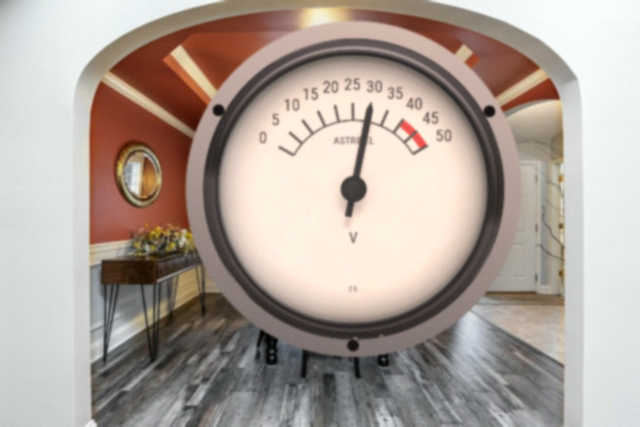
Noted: {"value": 30, "unit": "V"}
